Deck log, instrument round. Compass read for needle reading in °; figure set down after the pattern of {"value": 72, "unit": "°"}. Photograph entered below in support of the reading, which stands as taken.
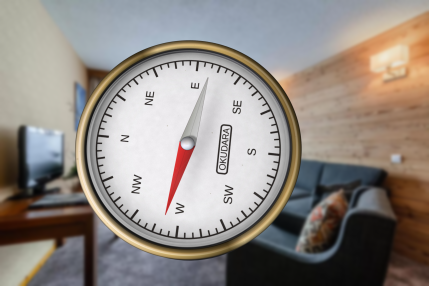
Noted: {"value": 280, "unit": "°"}
